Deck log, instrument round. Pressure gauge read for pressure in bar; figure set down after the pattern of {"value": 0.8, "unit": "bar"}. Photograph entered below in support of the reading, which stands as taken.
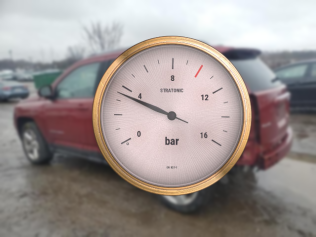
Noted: {"value": 3.5, "unit": "bar"}
